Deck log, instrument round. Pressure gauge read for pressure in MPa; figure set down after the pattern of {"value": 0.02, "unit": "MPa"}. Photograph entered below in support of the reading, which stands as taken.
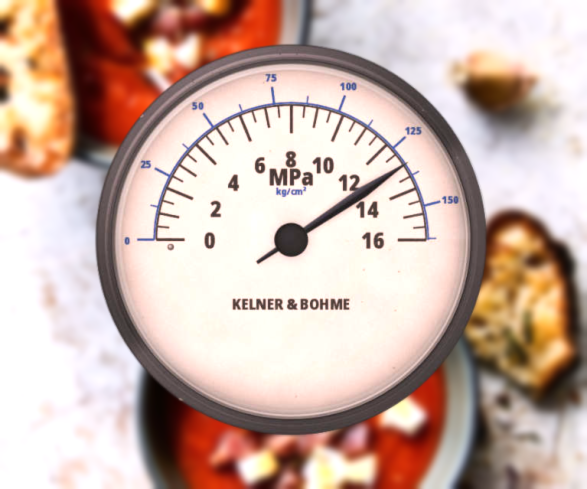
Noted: {"value": 13, "unit": "MPa"}
